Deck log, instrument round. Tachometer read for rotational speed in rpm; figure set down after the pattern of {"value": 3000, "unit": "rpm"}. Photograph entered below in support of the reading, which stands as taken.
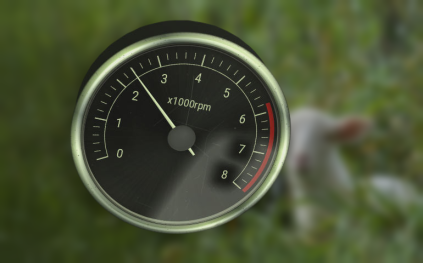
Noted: {"value": 2400, "unit": "rpm"}
